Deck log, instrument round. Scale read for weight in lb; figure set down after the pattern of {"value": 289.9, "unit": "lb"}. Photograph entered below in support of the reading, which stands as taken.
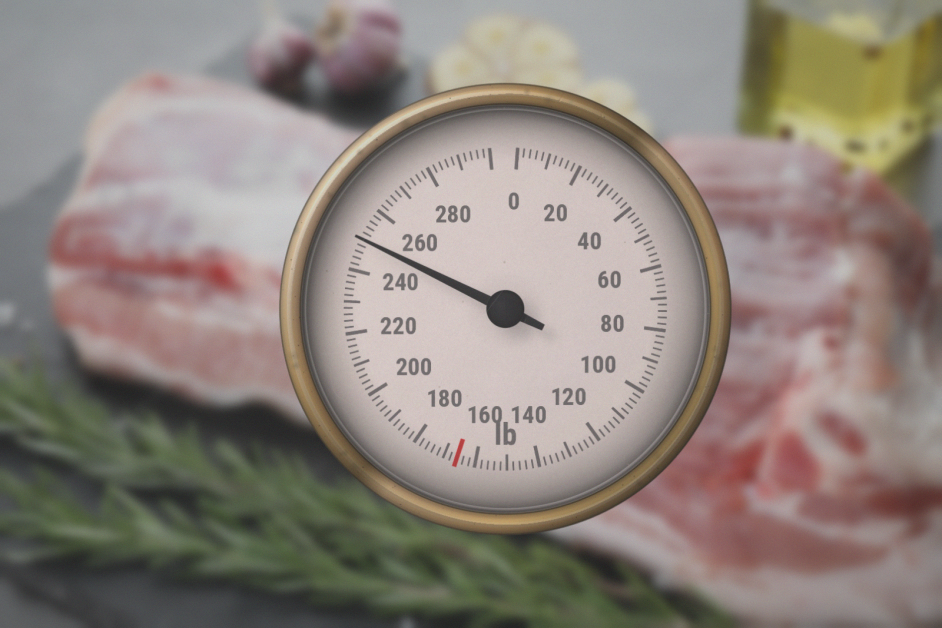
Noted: {"value": 250, "unit": "lb"}
